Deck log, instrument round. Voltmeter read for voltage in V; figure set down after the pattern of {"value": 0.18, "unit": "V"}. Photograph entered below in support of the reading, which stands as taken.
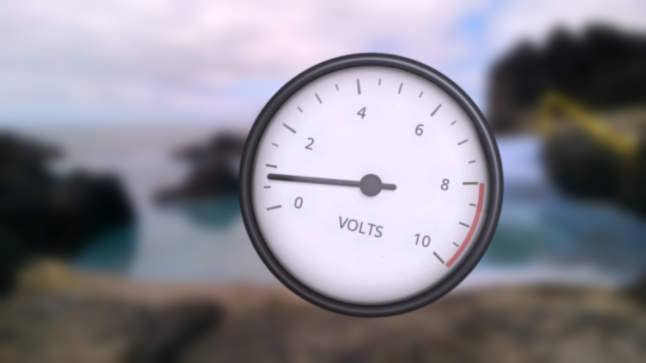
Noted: {"value": 0.75, "unit": "V"}
